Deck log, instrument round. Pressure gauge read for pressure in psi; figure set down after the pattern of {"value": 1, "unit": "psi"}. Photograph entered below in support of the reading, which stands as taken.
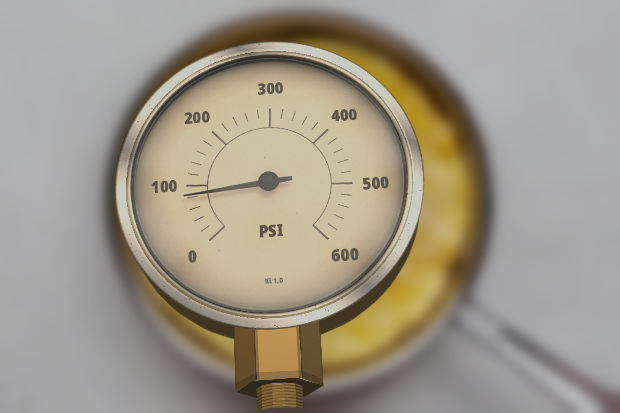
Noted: {"value": 80, "unit": "psi"}
